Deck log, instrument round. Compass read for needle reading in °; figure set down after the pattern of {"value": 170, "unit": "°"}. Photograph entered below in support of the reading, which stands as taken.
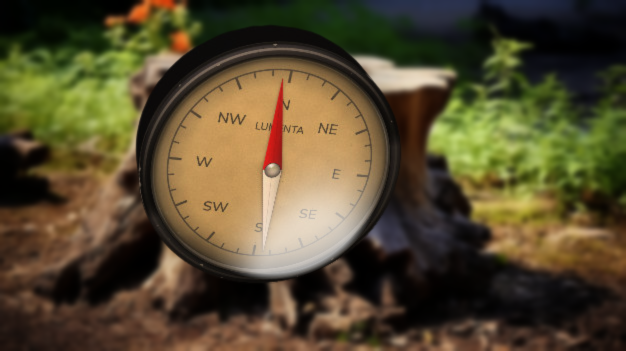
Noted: {"value": 355, "unit": "°"}
